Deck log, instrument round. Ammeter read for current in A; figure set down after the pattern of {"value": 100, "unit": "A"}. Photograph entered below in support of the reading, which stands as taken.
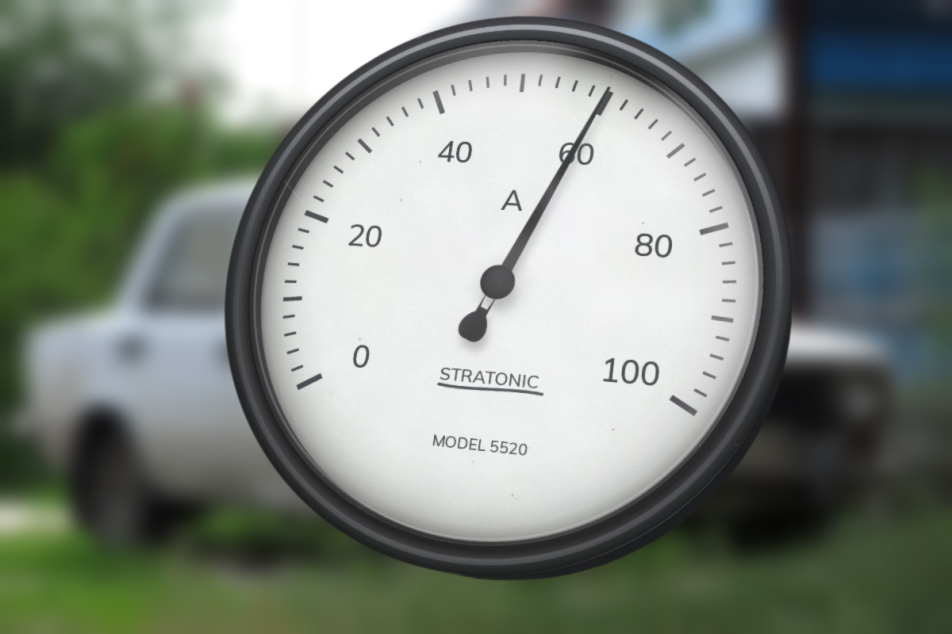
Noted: {"value": 60, "unit": "A"}
